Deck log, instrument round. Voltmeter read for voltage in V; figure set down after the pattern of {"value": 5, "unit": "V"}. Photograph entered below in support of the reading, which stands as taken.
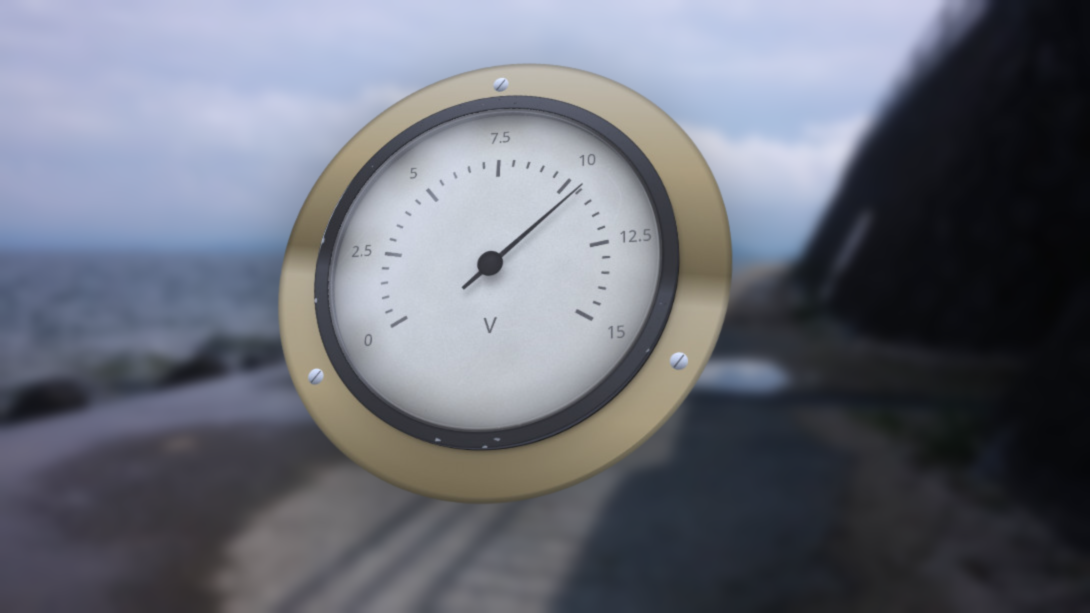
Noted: {"value": 10.5, "unit": "V"}
